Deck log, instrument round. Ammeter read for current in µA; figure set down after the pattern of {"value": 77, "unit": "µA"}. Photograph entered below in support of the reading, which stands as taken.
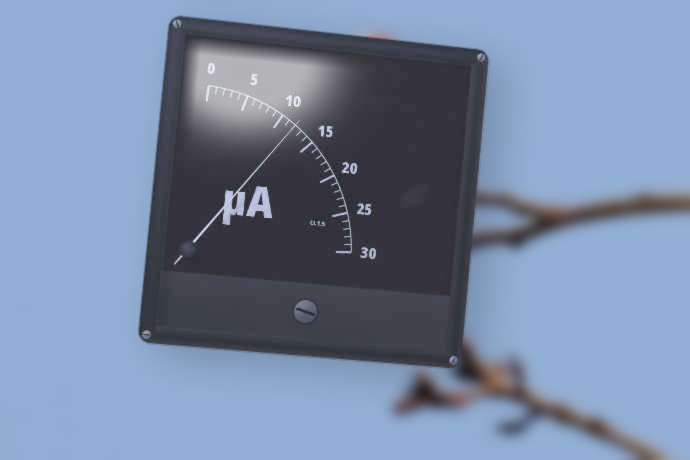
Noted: {"value": 12, "unit": "µA"}
